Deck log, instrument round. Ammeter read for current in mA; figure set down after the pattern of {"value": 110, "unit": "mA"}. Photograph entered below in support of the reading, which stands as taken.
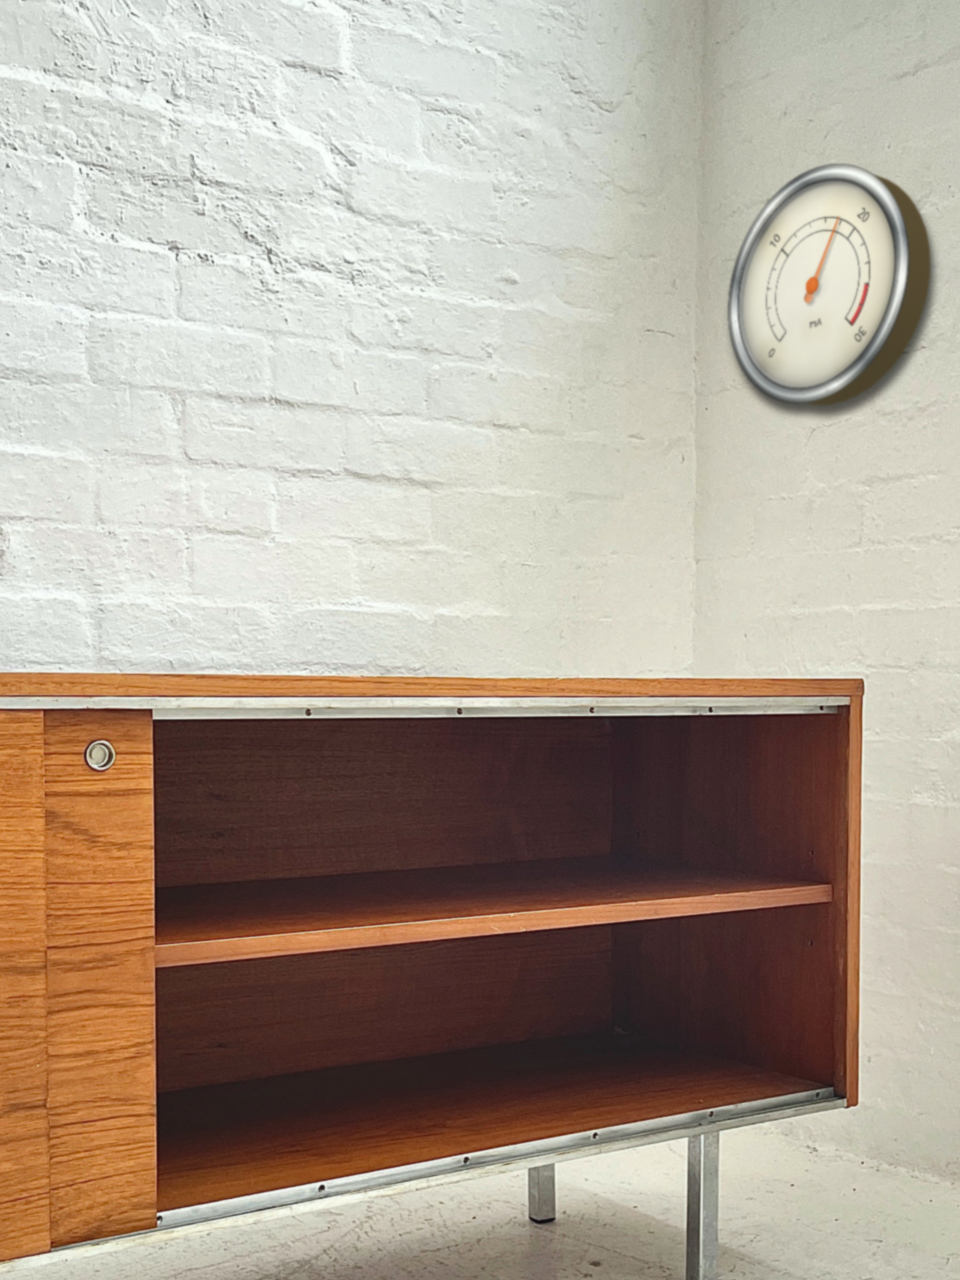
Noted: {"value": 18, "unit": "mA"}
